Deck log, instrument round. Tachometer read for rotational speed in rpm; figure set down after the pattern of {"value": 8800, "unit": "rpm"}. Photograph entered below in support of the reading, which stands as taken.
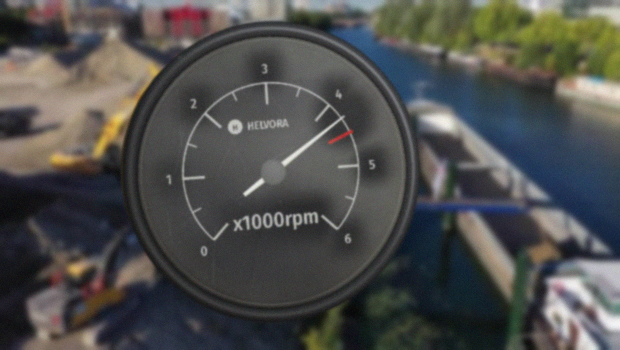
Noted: {"value": 4250, "unit": "rpm"}
